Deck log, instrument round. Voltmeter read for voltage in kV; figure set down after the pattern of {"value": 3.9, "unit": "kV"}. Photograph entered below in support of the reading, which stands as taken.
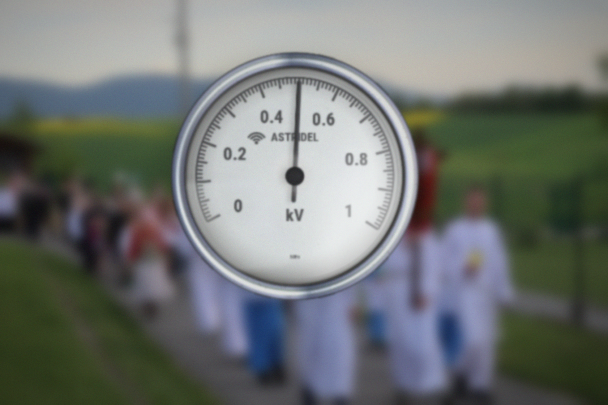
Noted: {"value": 0.5, "unit": "kV"}
